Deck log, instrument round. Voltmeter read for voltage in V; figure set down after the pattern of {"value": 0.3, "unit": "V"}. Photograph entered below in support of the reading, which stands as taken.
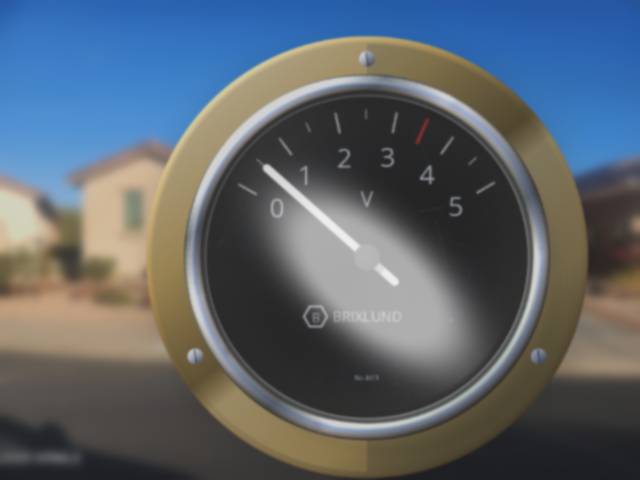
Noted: {"value": 0.5, "unit": "V"}
